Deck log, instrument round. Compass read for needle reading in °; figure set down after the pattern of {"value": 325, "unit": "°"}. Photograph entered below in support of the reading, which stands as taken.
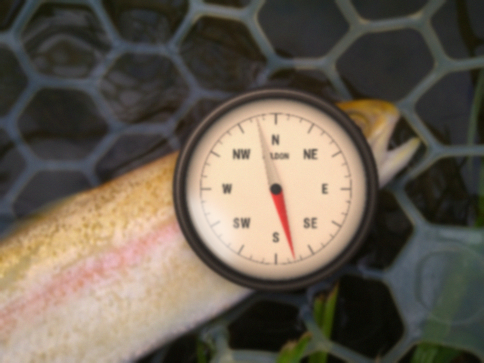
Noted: {"value": 165, "unit": "°"}
